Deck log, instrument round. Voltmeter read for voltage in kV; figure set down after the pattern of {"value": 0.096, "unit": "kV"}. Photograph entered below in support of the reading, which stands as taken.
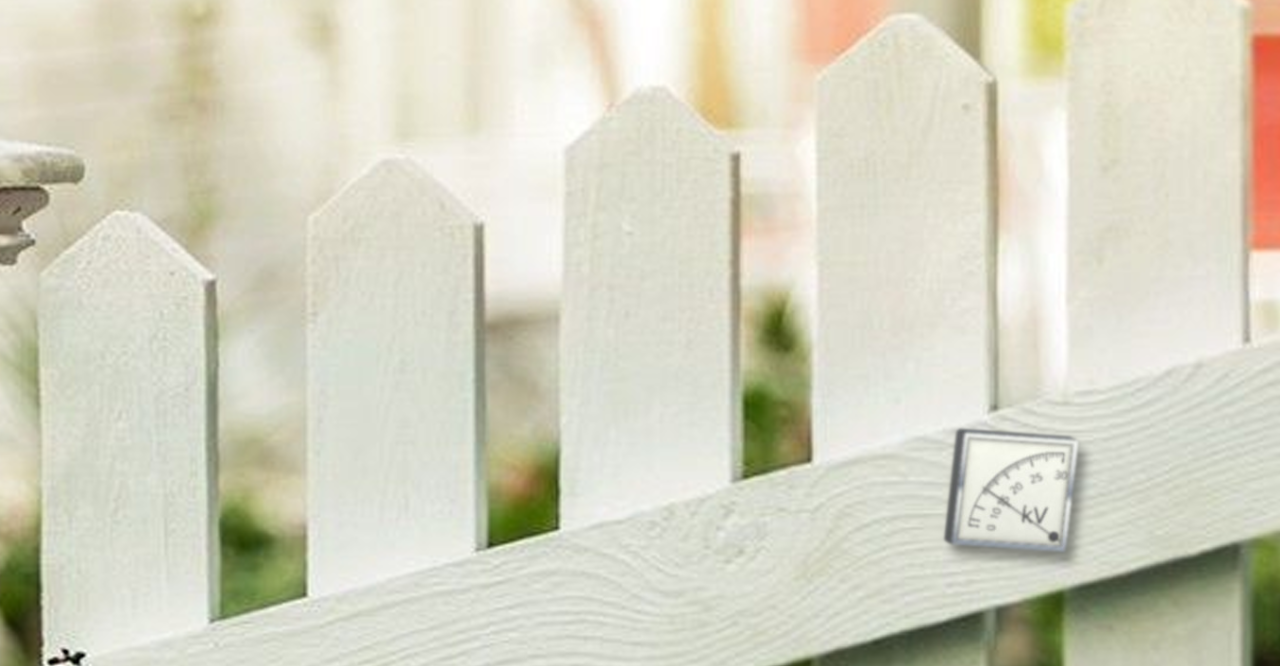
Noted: {"value": 15, "unit": "kV"}
